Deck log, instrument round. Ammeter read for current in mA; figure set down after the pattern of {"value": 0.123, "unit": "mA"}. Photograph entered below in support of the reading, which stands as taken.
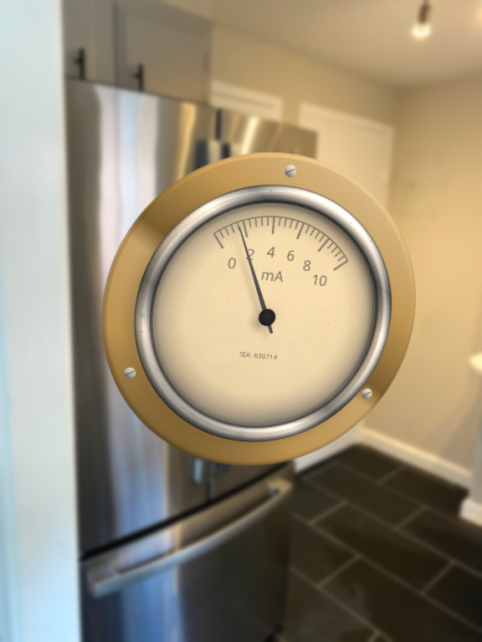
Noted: {"value": 1.6, "unit": "mA"}
